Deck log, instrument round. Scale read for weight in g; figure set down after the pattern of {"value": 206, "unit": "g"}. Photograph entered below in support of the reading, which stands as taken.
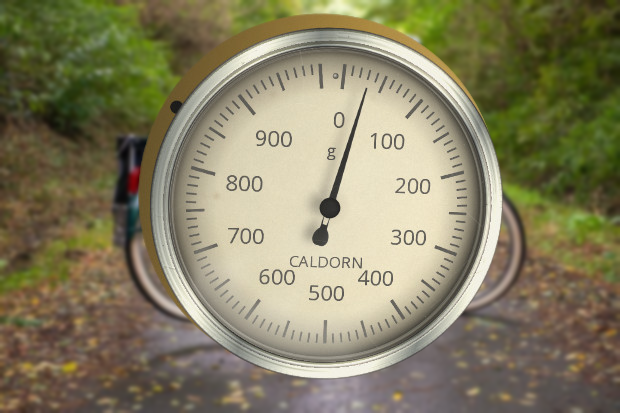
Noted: {"value": 30, "unit": "g"}
